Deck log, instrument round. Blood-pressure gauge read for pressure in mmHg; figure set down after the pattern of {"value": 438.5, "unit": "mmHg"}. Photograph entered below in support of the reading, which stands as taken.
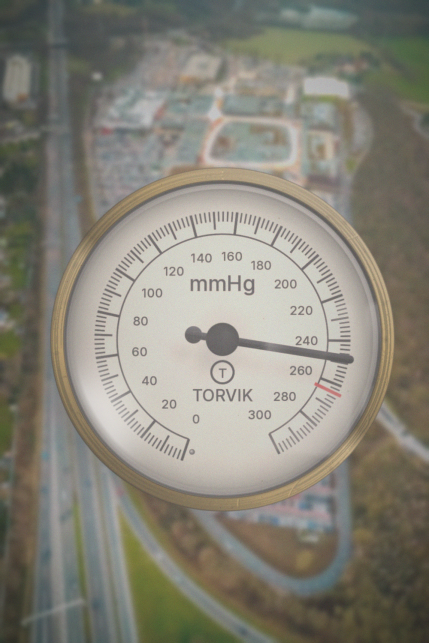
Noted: {"value": 248, "unit": "mmHg"}
